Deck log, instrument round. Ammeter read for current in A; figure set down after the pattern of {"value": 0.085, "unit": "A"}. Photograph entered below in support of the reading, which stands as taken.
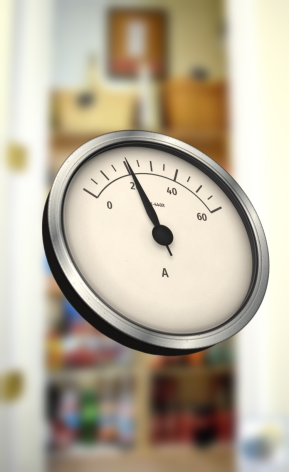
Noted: {"value": 20, "unit": "A"}
